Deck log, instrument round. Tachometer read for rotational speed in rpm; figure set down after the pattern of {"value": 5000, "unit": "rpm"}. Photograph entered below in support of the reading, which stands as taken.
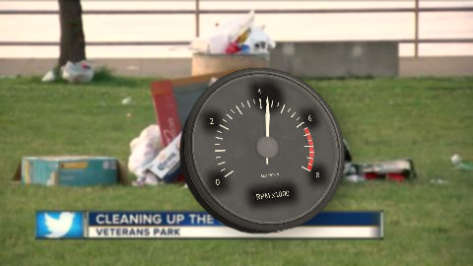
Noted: {"value": 4250, "unit": "rpm"}
